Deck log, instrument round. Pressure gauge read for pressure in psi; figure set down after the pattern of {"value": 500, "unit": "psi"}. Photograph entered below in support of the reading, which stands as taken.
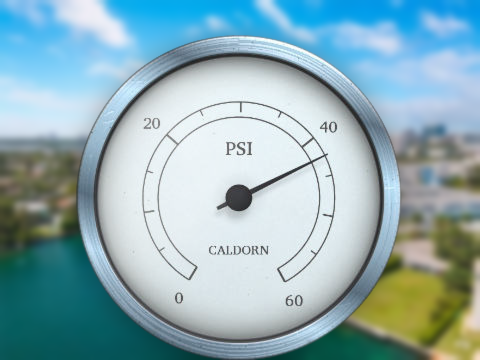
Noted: {"value": 42.5, "unit": "psi"}
